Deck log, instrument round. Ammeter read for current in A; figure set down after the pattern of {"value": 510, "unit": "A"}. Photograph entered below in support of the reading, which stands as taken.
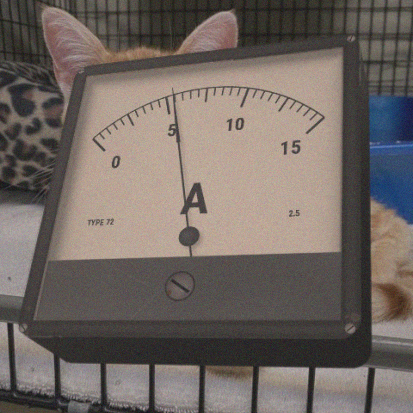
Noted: {"value": 5.5, "unit": "A"}
